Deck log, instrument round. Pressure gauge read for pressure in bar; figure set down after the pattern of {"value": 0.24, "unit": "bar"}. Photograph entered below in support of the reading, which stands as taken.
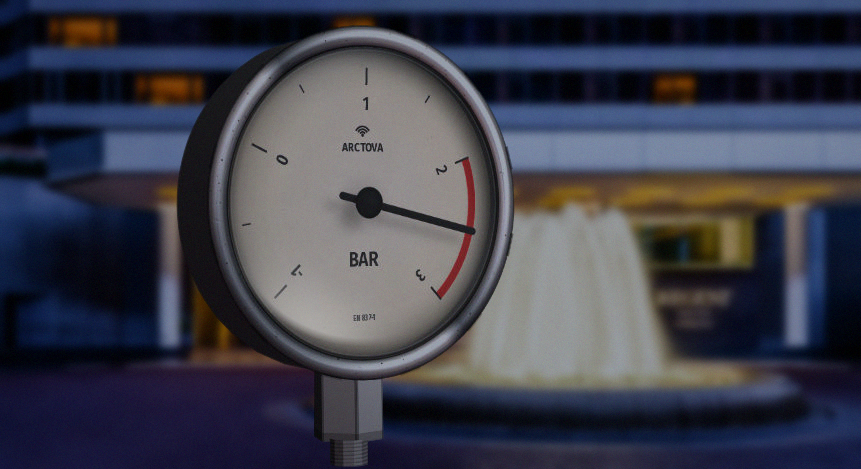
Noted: {"value": 2.5, "unit": "bar"}
